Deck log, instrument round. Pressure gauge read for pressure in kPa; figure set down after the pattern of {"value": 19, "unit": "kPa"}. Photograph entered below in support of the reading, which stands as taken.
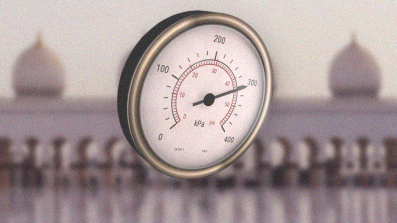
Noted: {"value": 300, "unit": "kPa"}
